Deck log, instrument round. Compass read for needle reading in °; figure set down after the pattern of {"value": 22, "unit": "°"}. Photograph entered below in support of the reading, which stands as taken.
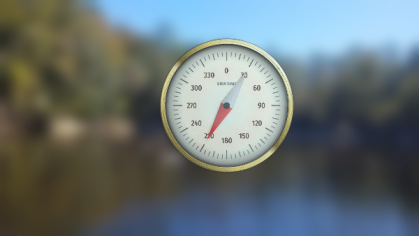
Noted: {"value": 210, "unit": "°"}
